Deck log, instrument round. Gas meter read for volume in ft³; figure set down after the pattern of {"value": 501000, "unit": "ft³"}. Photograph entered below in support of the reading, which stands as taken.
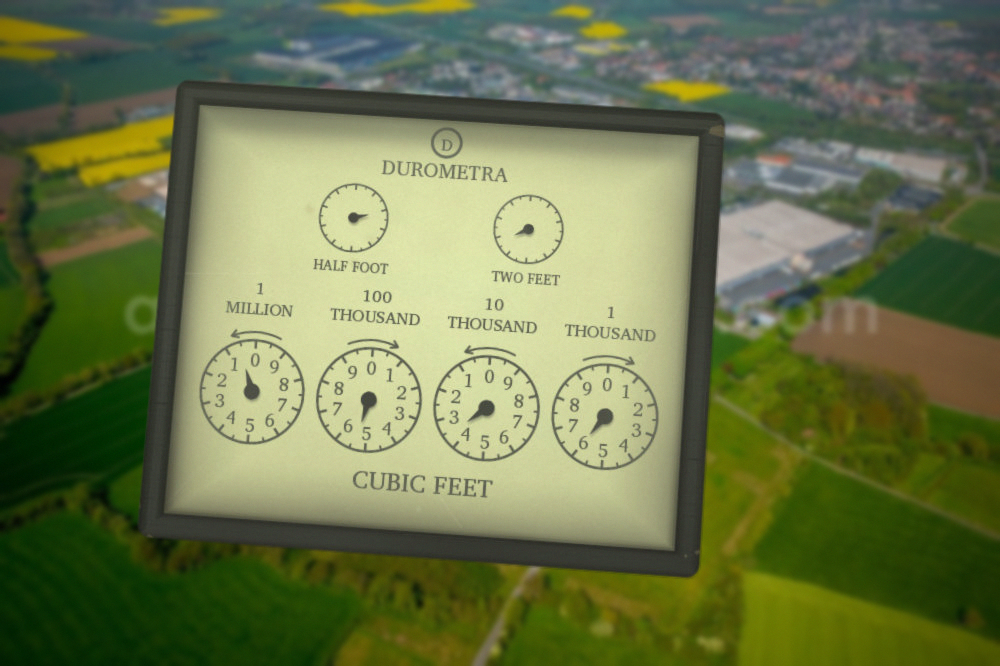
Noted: {"value": 53600, "unit": "ft³"}
